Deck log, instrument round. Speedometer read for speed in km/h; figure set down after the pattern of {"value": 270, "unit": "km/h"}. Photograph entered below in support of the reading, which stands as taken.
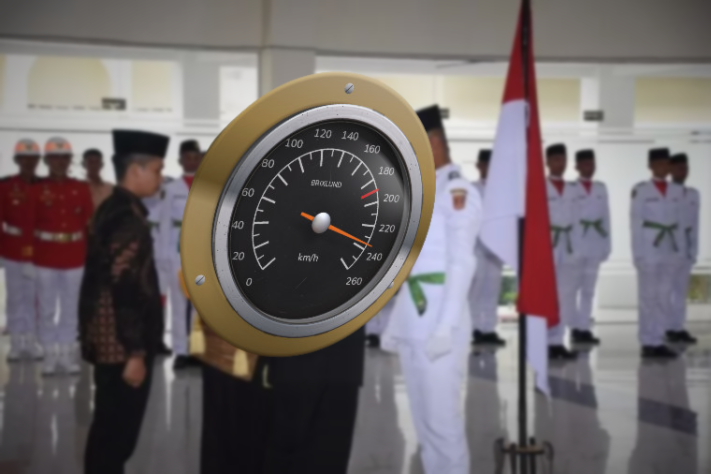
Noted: {"value": 235, "unit": "km/h"}
